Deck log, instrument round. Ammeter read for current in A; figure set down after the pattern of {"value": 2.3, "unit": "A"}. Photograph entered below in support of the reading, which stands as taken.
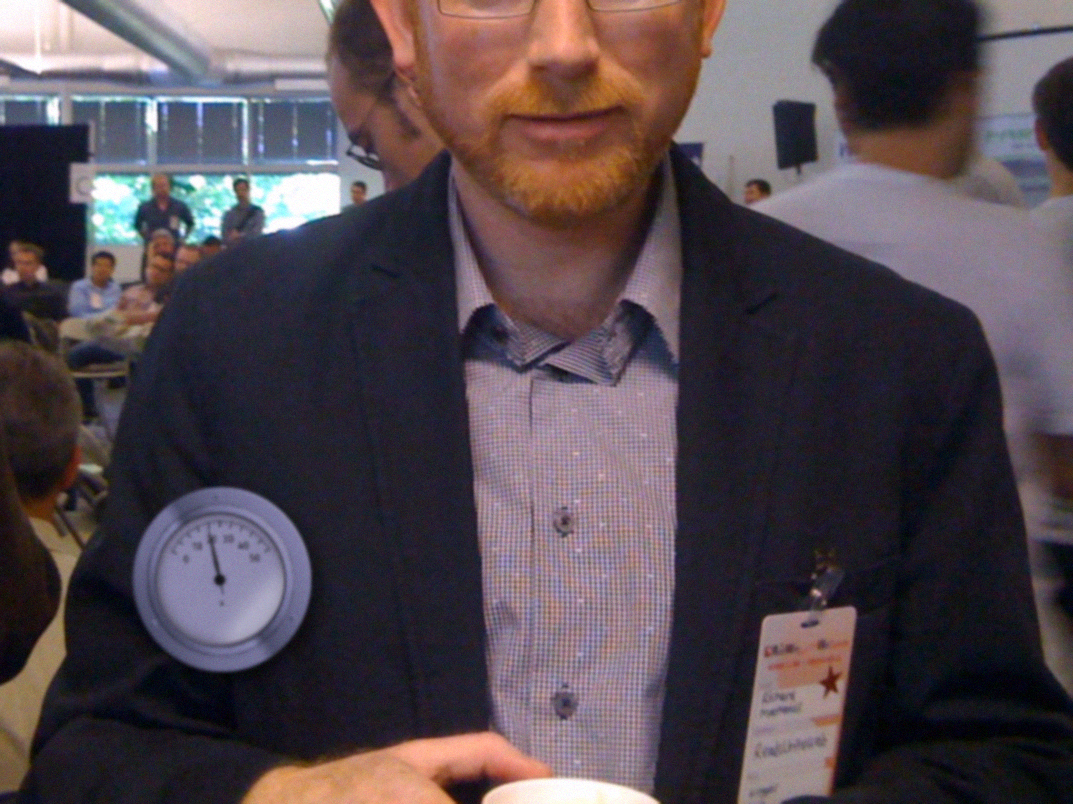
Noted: {"value": 20, "unit": "A"}
